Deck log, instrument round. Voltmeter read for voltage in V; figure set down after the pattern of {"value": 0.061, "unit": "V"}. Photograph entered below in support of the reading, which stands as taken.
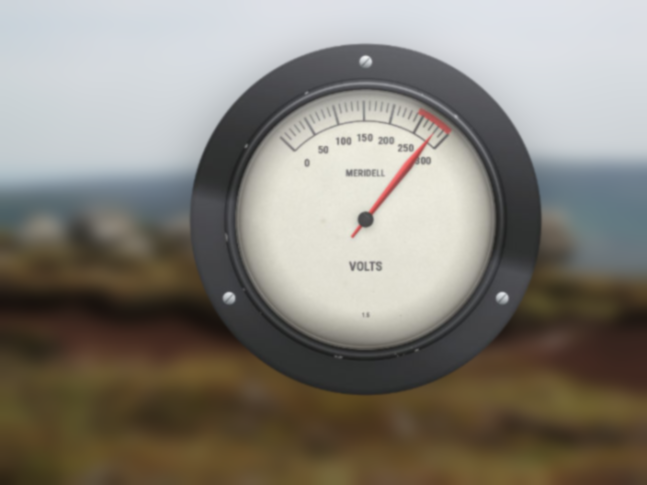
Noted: {"value": 280, "unit": "V"}
